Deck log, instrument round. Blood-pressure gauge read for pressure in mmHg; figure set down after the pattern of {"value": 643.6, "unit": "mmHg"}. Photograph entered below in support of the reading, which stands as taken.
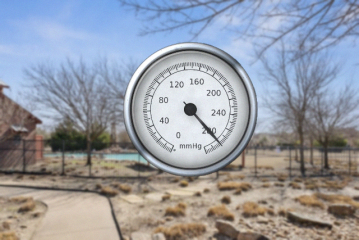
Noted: {"value": 280, "unit": "mmHg"}
